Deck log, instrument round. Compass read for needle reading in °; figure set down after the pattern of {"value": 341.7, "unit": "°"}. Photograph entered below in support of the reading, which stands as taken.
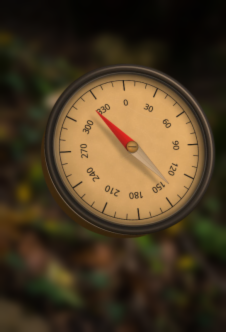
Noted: {"value": 320, "unit": "°"}
